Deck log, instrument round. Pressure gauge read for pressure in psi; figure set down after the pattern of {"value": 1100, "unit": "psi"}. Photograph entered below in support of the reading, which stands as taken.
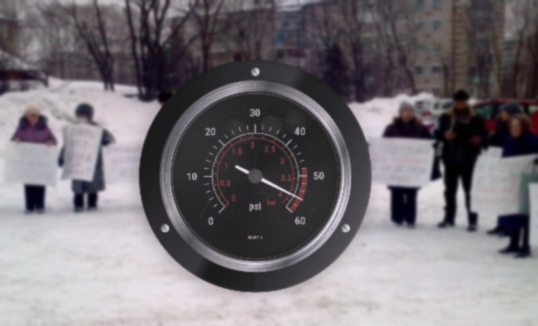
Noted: {"value": 56, "unit": "psi"}
